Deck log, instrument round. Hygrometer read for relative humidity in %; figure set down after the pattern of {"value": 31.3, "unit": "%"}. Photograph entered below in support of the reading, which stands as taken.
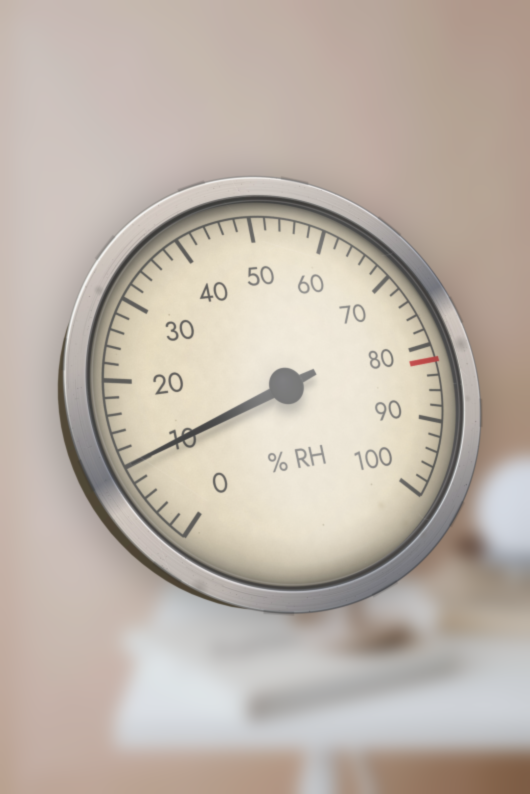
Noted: {"value": 10, "unit": "%"}
